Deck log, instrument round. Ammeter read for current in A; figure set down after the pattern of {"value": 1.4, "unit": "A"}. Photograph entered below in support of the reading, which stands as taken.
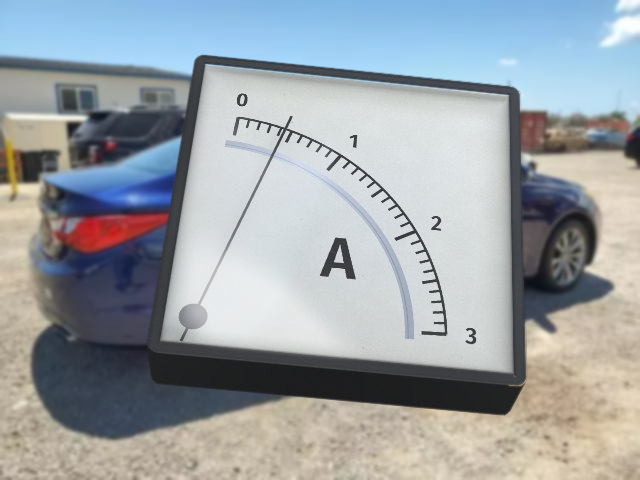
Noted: {"value": 0.45, "unit": "A"}
